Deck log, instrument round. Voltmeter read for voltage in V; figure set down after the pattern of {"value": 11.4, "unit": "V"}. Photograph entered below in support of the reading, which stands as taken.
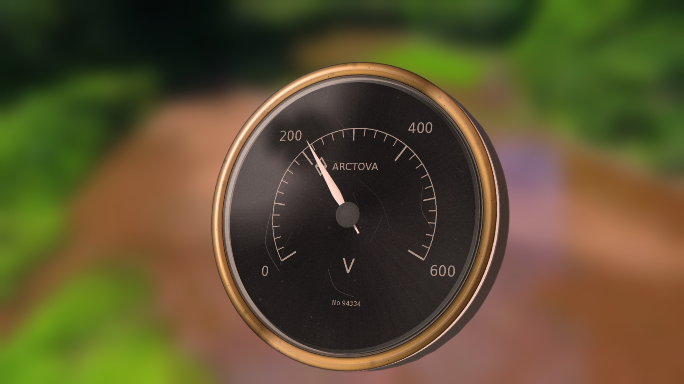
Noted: {"value": 220, "unit": "V"}
